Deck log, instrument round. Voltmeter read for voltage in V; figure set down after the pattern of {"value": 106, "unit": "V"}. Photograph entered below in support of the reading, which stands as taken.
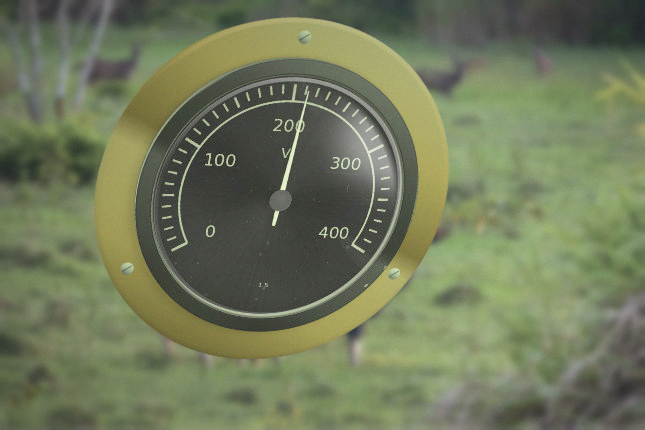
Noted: {"value": 210, "unit": "V"}
